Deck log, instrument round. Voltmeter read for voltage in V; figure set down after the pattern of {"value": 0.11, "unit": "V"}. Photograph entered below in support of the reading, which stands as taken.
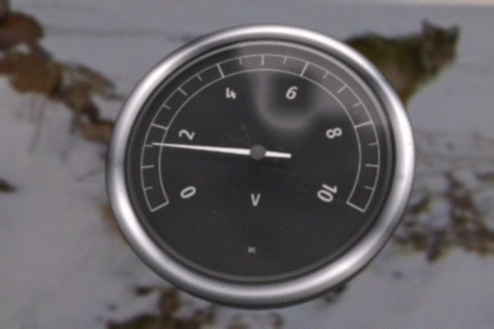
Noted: {"value": 1.5, "unit": "V"}
